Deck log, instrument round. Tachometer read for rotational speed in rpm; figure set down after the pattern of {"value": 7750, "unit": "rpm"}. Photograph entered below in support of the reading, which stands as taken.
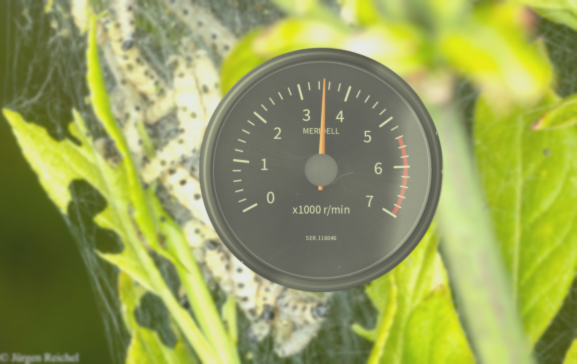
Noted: {"value": 3500, "unit": "rpm"}
